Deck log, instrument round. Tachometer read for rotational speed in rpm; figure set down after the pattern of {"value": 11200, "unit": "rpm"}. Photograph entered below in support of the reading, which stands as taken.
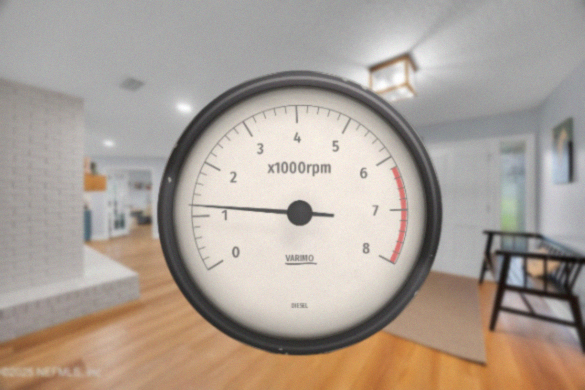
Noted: {"value": 1200, "unit": "rpm"}
